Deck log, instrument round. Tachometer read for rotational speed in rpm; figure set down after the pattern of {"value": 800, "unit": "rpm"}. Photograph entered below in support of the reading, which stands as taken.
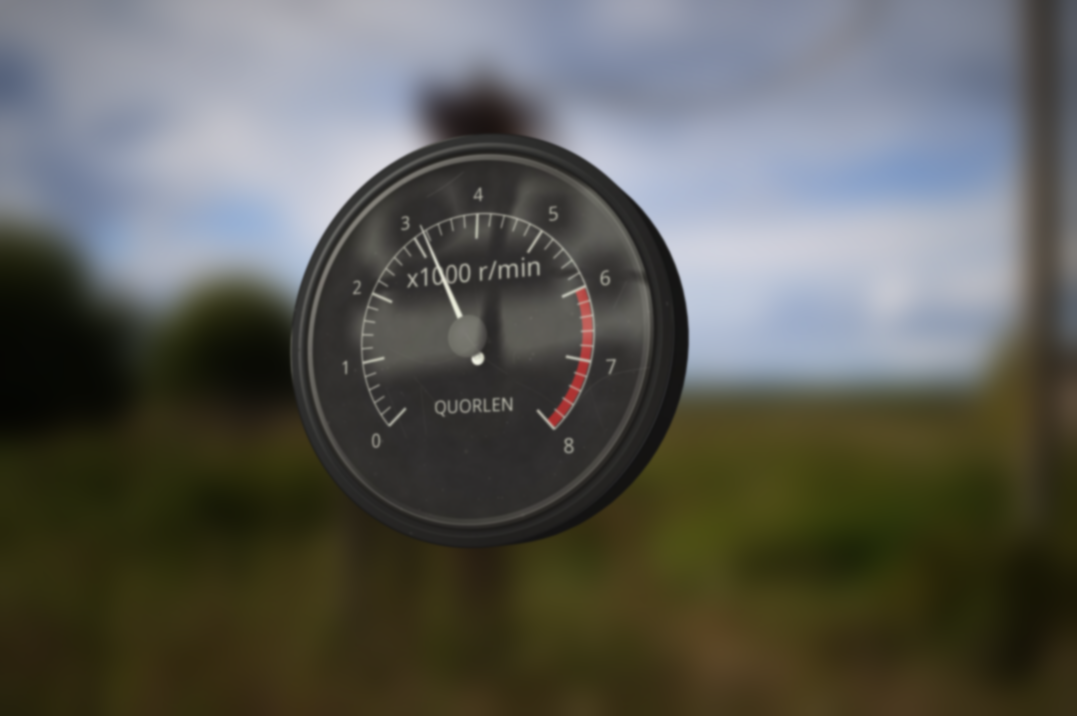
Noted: {"value": 3200, "unit": "rpm"}
